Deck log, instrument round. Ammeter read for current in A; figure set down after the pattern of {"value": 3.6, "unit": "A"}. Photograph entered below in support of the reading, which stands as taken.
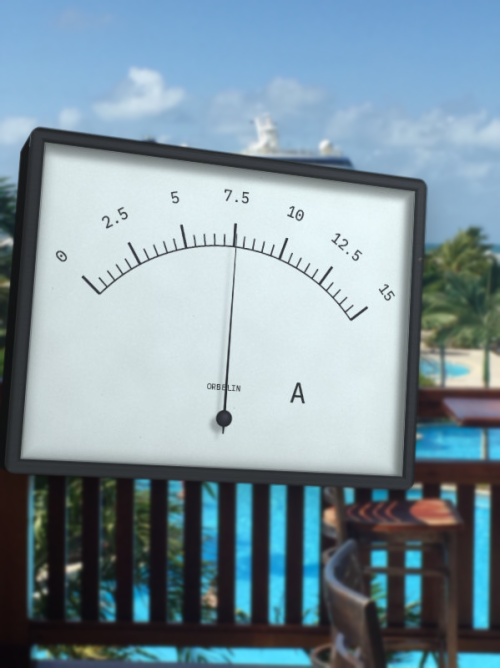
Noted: {"value": 7.5, "unit": "A"}
